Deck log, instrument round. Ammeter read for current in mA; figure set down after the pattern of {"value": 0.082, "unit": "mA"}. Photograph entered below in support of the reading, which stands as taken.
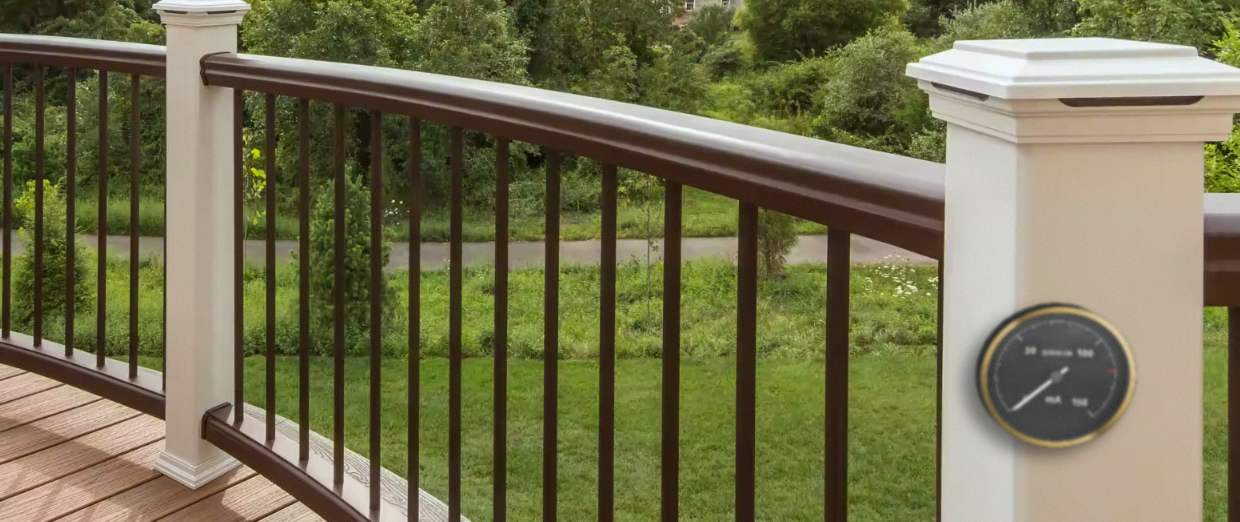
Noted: {"value": 0, "unit": "mA"}
